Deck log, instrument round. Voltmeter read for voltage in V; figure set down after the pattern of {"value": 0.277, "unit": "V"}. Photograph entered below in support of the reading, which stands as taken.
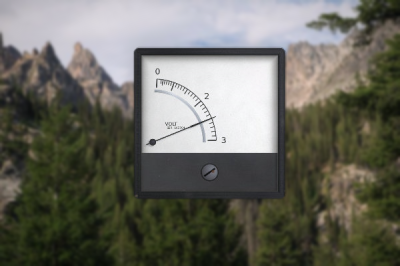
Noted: {"value": 2.5, "unit": "V"}
